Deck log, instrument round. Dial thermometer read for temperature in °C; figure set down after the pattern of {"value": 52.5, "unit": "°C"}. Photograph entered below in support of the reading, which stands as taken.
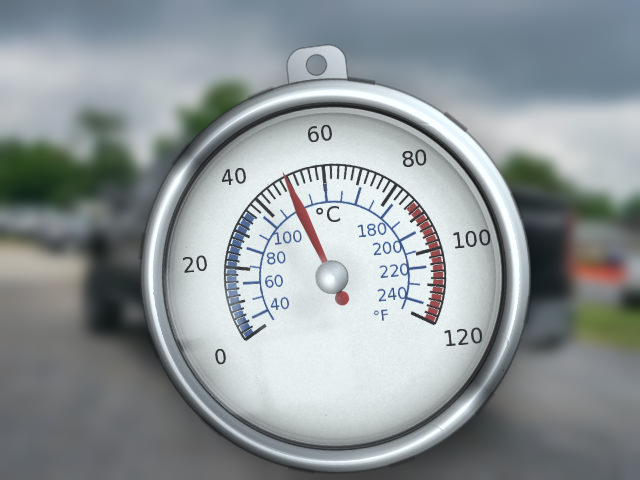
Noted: {"value": 50, "unit": "°C"}
